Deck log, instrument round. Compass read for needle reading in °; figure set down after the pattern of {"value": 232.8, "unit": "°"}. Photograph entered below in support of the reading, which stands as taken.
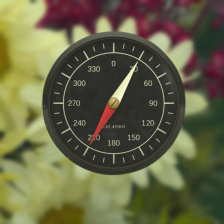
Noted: {"value": 210, "unit": "°"}
